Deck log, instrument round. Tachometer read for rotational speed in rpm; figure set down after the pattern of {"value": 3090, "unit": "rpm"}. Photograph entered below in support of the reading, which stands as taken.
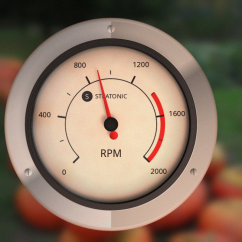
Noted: {"value": 900, "unit": "rpm"}
